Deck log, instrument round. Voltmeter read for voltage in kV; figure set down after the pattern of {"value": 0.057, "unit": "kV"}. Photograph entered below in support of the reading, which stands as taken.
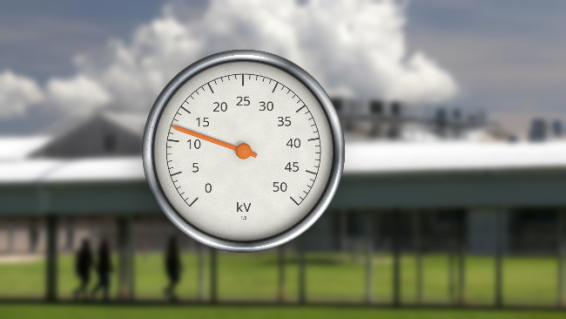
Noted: {"value": 12, "unit": "kV"}
